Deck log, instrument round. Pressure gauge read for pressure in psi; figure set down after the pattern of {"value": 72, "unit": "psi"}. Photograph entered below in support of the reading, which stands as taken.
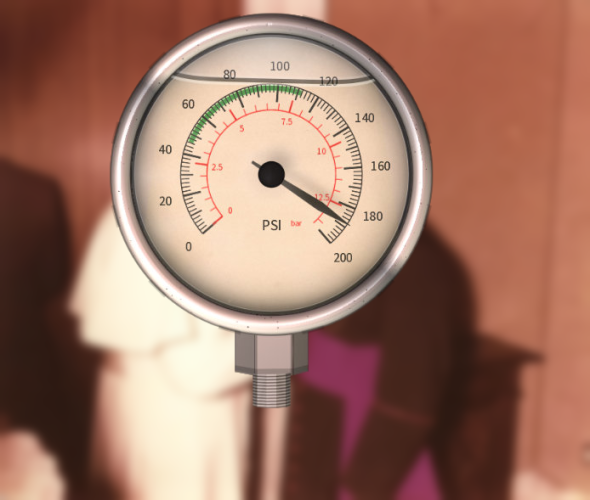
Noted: {"value": 188, "unit": "psi"}
